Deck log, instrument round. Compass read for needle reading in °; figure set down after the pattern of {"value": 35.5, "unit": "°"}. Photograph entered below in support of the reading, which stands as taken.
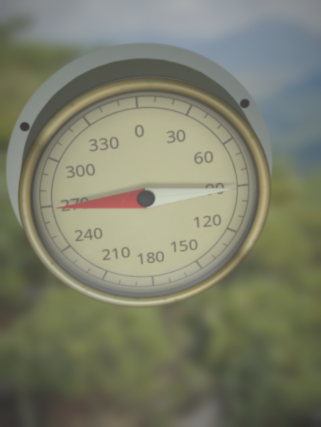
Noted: {"value": 270, "unit": "°"}
